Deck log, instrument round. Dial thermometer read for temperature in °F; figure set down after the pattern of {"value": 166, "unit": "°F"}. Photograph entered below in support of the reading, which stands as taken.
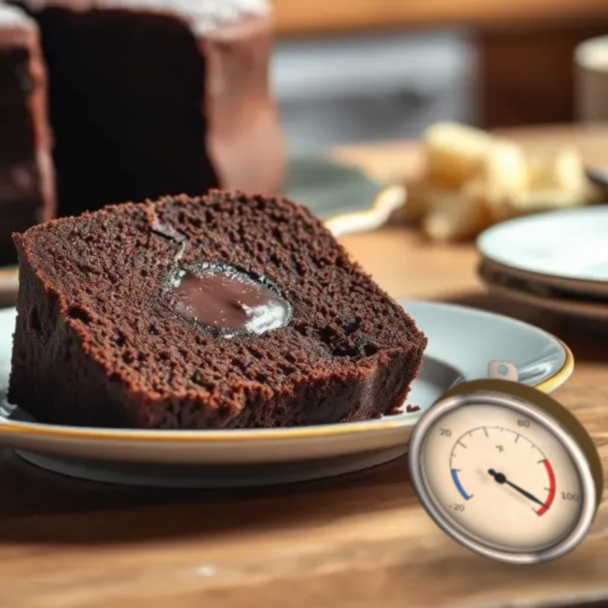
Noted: {"value": 110, "unit": "°F"}
